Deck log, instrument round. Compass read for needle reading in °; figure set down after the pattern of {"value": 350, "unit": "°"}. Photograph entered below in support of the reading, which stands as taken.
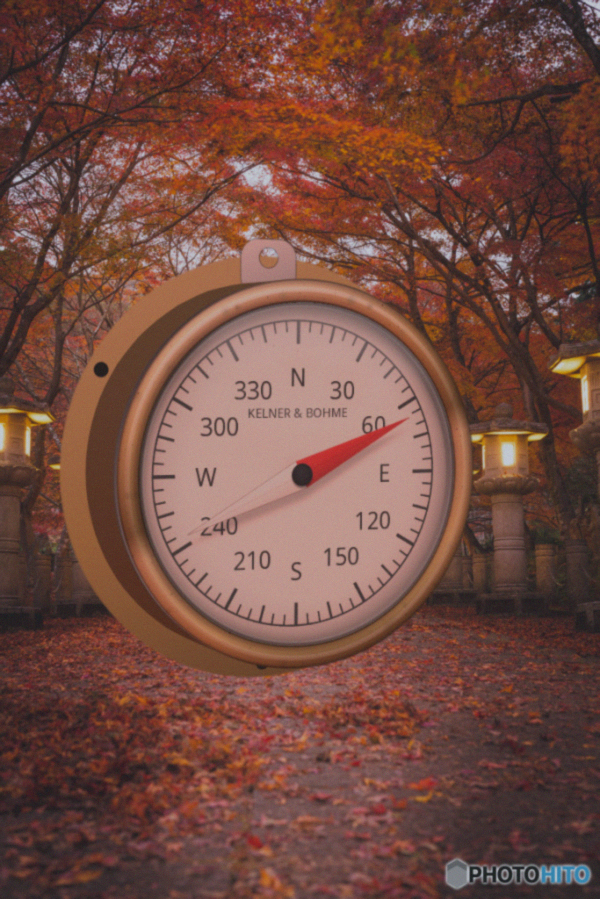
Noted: {"value": 65, "unit": "°"}
